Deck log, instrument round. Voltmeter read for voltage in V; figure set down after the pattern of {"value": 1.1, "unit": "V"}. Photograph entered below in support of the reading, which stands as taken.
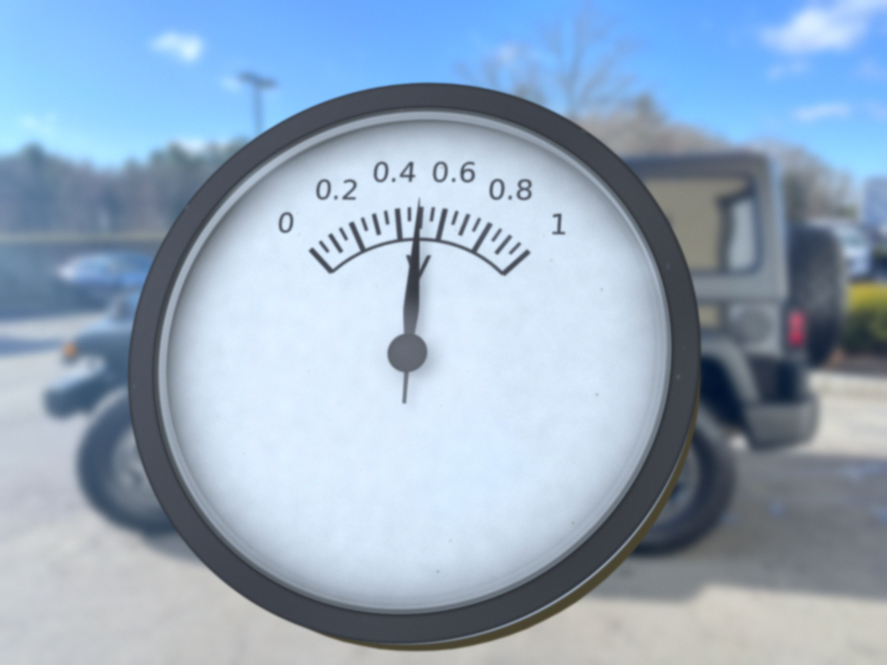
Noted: {"value": 0.5, "unit": "V"}
